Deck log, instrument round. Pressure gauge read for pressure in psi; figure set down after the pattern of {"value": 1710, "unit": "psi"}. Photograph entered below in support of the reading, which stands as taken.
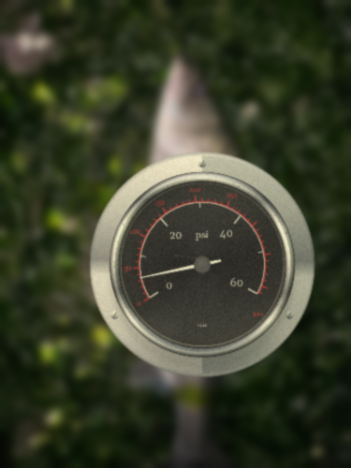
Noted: {"value": 5, "unit": "psi"}
